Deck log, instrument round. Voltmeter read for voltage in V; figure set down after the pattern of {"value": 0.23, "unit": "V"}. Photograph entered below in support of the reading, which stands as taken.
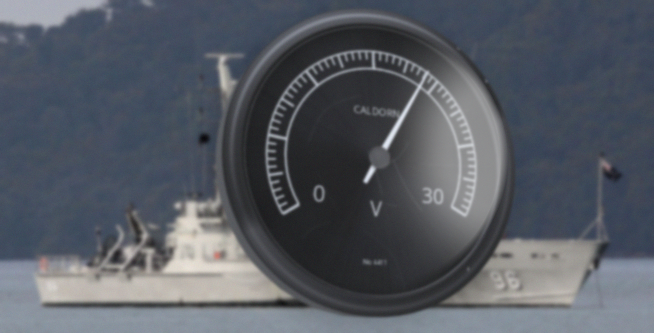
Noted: {"value": 19, "unit": "V"}
